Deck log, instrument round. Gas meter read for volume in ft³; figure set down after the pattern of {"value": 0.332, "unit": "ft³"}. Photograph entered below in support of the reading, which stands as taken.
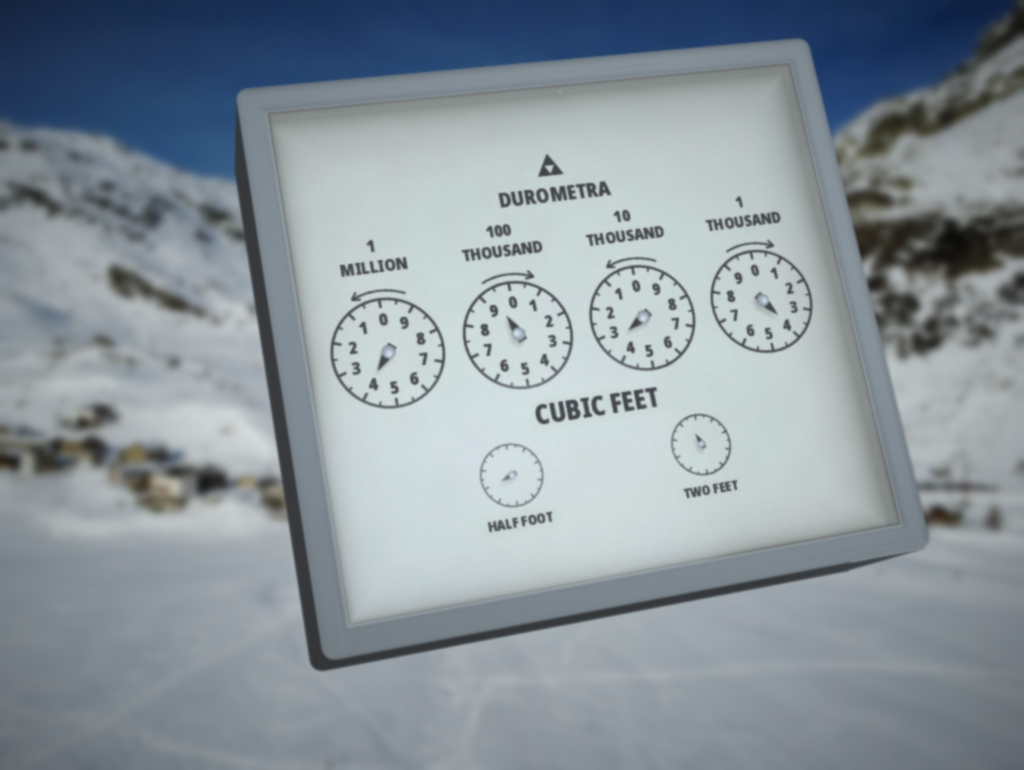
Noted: {"value": 393400, "unit": "ft³"}
